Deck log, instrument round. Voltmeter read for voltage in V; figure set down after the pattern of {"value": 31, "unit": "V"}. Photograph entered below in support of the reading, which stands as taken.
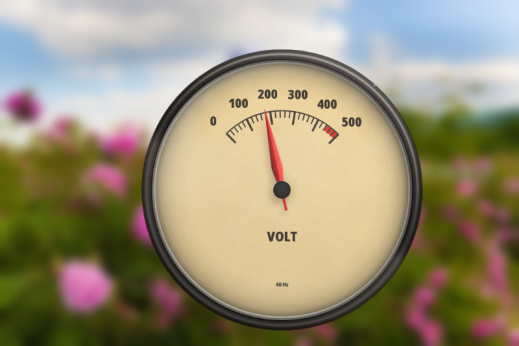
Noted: {"value": 180, "unit": "V"}
